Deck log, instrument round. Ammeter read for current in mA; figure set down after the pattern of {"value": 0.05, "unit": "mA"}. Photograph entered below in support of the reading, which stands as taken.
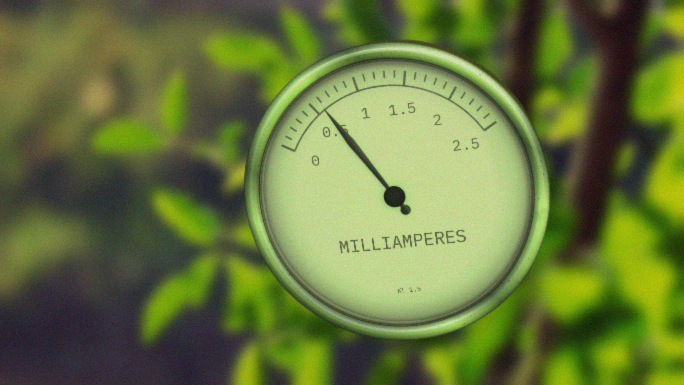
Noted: {"value": 0.6, "unit": "mA"}
